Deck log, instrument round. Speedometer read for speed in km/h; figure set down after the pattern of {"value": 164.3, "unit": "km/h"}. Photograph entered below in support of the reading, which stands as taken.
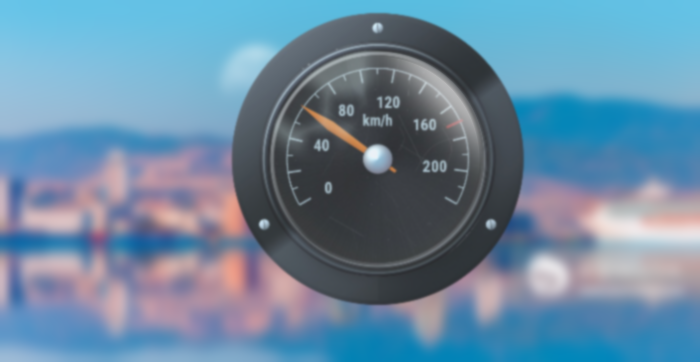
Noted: {"value": 60, "unit": "km/h"}
